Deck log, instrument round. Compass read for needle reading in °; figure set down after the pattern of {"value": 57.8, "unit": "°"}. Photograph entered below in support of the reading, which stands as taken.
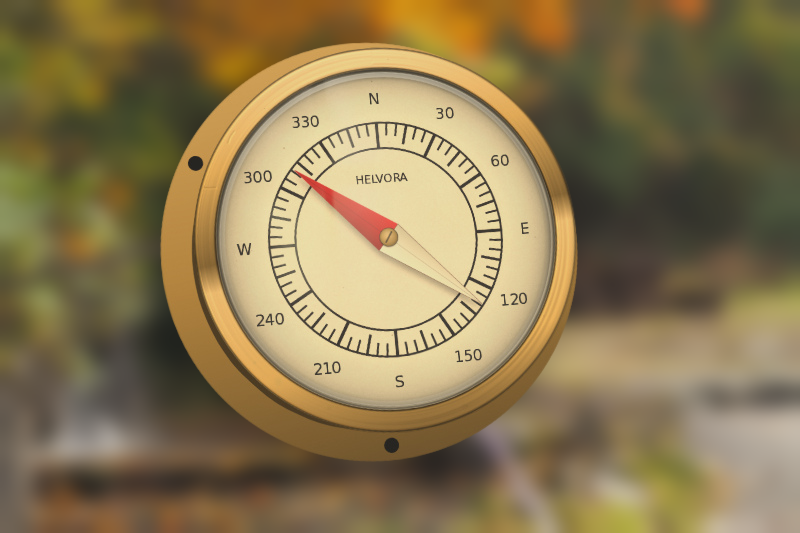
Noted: {"value": 310, "unit": "°"}
